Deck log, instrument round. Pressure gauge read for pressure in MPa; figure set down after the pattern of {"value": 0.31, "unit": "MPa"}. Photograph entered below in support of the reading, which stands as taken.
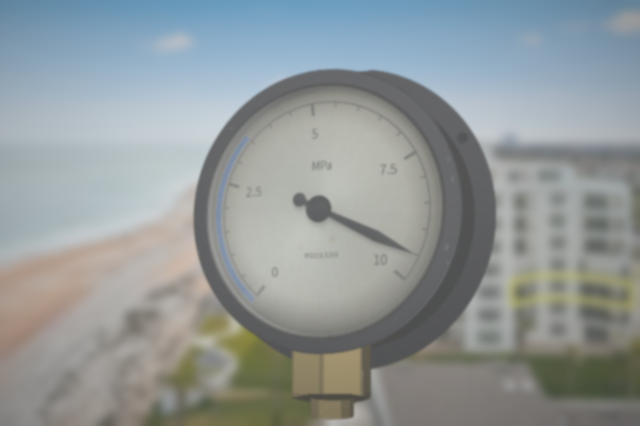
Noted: {"value": 9.5, "unit": "MPa"}
